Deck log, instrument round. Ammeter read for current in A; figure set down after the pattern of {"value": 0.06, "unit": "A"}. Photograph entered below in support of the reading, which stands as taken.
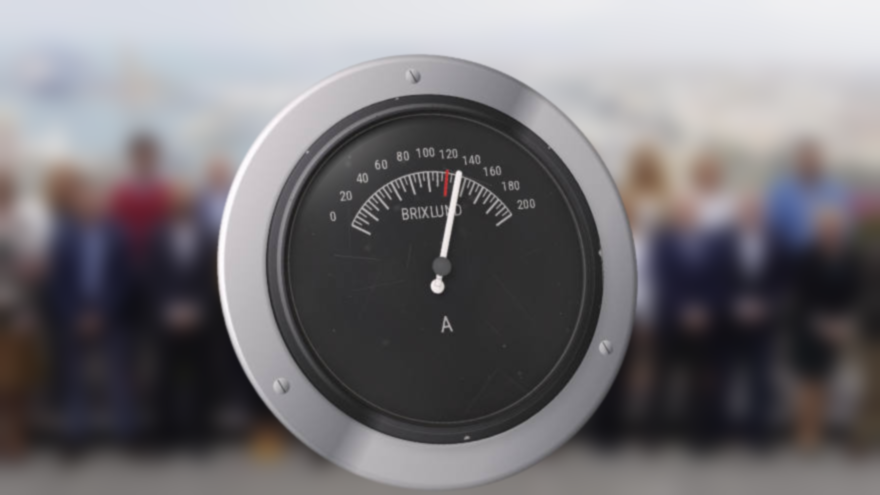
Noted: {"value": 130, "unit": "A"}
